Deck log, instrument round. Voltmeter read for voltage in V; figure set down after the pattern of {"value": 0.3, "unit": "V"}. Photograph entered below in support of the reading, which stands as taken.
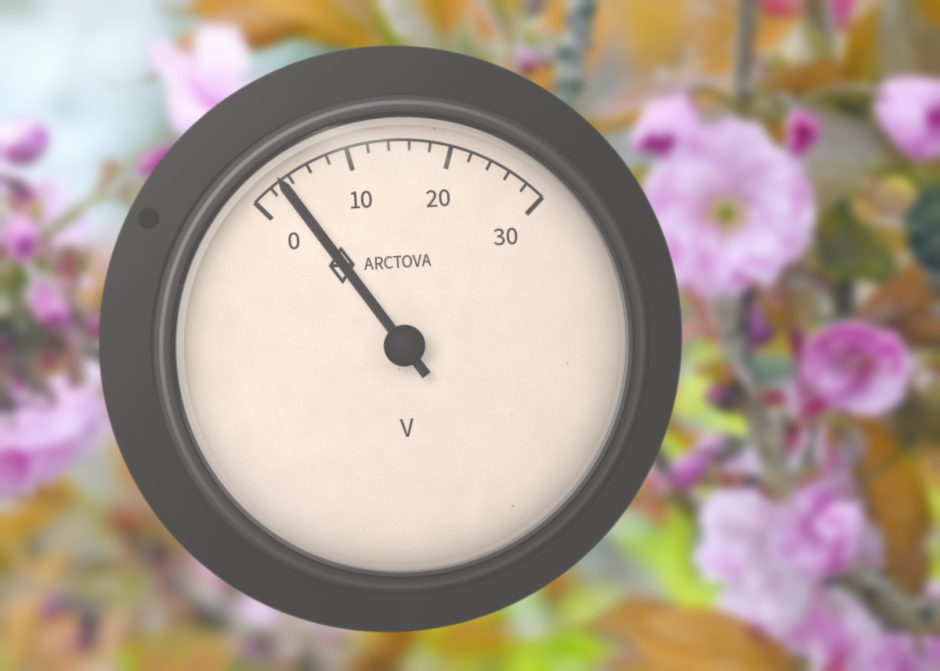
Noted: {"value": 3, "unit": "V"}
